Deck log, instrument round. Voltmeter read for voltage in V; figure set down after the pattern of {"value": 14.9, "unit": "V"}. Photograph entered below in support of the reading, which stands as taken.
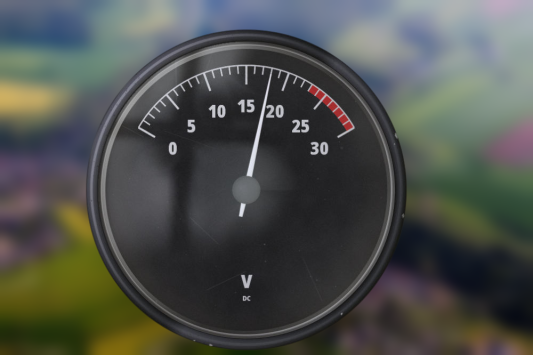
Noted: {"value": 18, "unit": "V"}
